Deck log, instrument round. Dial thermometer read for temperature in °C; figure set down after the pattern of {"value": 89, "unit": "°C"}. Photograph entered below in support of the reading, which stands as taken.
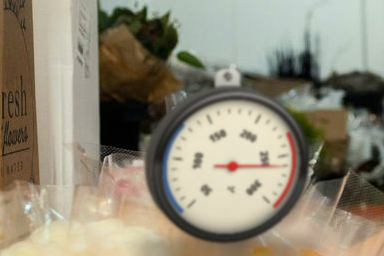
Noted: {"value": 260, "unit": "°C"}
